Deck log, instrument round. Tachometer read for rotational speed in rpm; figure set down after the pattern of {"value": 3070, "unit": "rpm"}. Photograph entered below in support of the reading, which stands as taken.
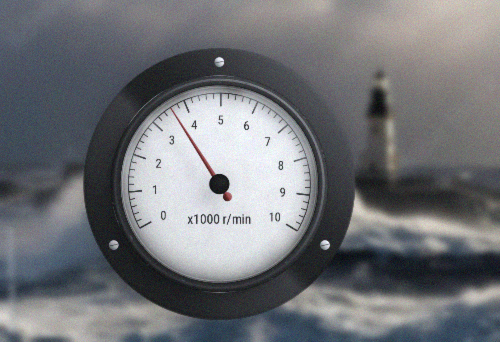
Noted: {"value": 3600, "unit": "rpm"}
